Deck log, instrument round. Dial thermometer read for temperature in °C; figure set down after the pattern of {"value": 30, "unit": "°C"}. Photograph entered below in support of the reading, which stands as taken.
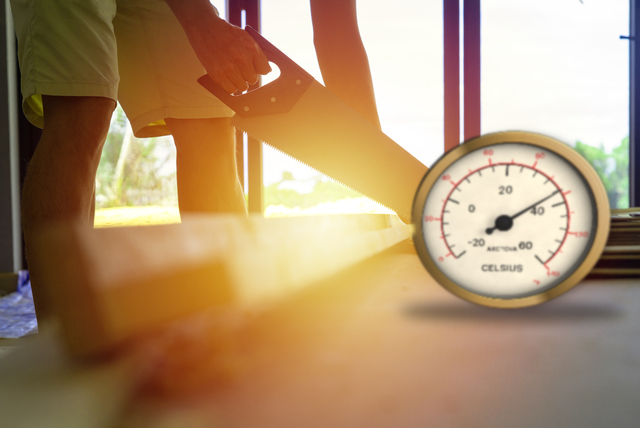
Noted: {"value": 36, "unit": "°C"}
